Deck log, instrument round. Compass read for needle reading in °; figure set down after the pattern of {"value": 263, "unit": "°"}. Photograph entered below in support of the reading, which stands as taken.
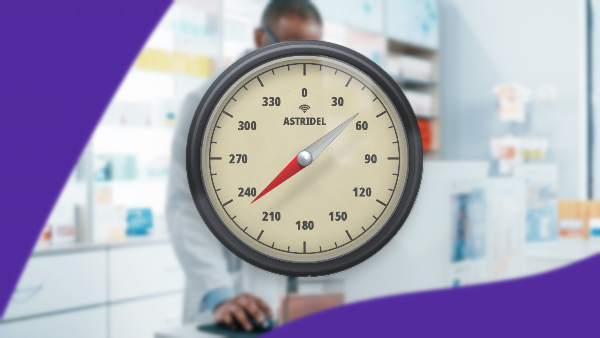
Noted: {"value": 230, "unit": "°"}
